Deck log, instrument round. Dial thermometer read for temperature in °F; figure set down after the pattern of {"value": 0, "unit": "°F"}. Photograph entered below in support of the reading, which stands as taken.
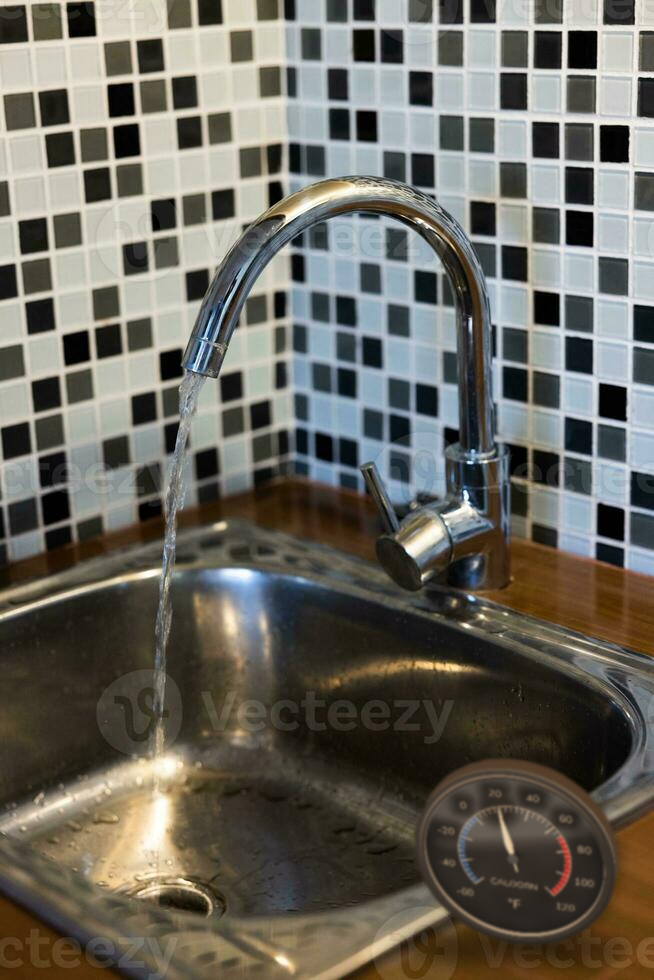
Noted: {"value": 20, "unit": "°F"}
